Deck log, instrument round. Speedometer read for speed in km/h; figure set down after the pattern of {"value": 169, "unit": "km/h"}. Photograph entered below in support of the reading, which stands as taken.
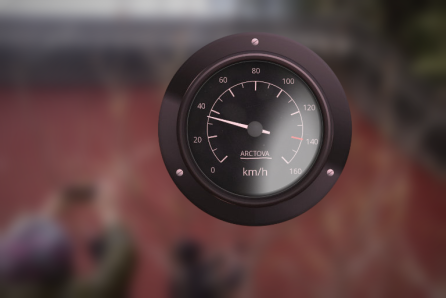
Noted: {"value": 35, "unit": "km/h"}
